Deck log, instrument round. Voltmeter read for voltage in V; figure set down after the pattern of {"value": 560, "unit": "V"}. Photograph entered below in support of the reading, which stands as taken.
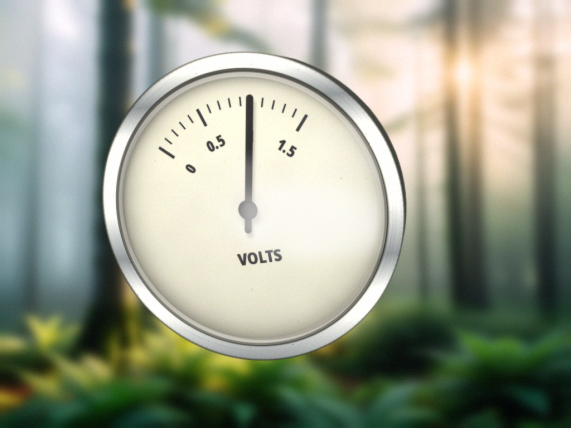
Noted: {"value": 1, "unit": "V"}
